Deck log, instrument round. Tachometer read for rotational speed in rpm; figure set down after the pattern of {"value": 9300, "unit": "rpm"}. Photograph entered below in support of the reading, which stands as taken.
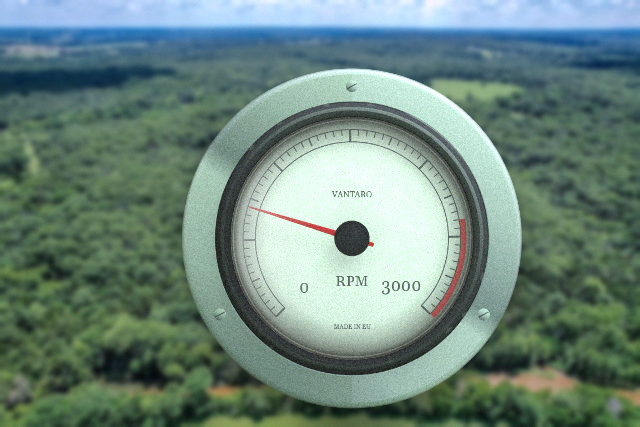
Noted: {"value": 700, "unit": "rpm"}
